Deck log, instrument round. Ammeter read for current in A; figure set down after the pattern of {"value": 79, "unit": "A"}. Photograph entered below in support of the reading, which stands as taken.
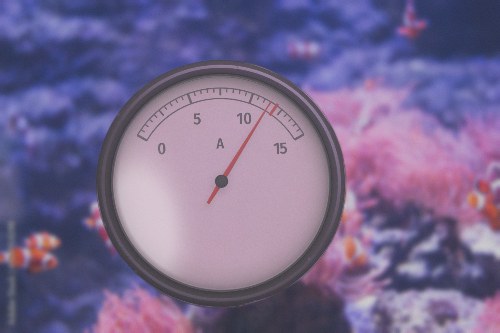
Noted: {"value": 11.5, "unit": "A"}
